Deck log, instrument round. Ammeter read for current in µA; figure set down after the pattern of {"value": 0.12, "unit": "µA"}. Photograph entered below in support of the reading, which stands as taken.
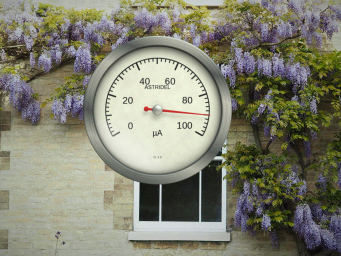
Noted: {"value": 90, "unit": "µA"}
